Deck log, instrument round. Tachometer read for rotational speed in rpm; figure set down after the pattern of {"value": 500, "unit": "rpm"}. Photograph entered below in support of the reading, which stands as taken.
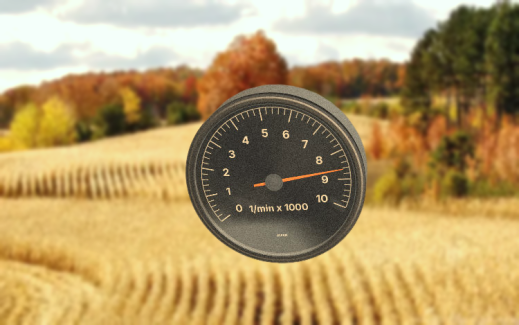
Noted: {"value": 8600, "unit": "rpm"}
